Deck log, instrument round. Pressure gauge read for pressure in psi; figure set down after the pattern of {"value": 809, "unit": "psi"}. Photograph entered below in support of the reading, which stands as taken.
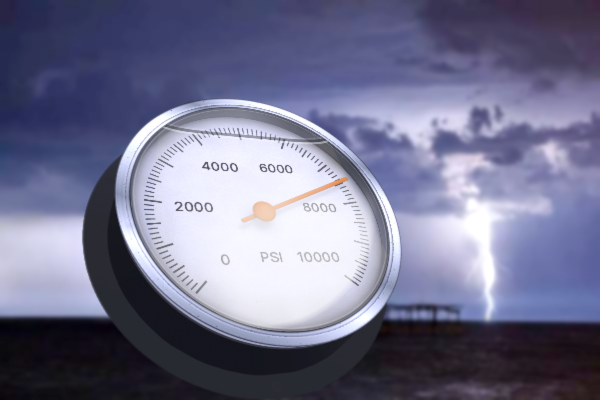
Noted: {"value": 7500, "unit": "psi"}
